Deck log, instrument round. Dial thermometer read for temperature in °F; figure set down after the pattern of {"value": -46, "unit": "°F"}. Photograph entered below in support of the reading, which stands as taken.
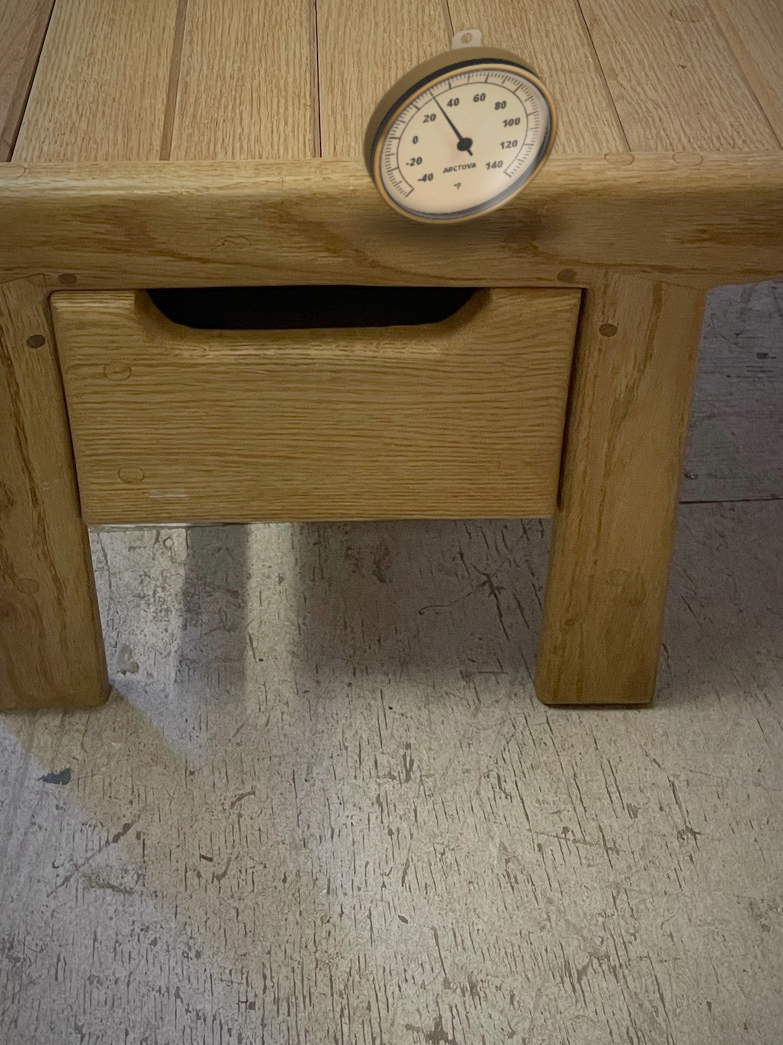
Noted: {"value": 30, "unit": "°F"}
